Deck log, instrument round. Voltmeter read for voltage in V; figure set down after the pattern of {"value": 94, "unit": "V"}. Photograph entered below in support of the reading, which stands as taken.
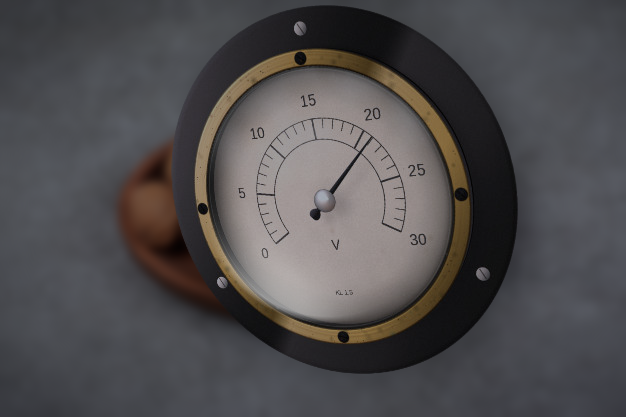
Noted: {"value": 21, "unit": "V"}
